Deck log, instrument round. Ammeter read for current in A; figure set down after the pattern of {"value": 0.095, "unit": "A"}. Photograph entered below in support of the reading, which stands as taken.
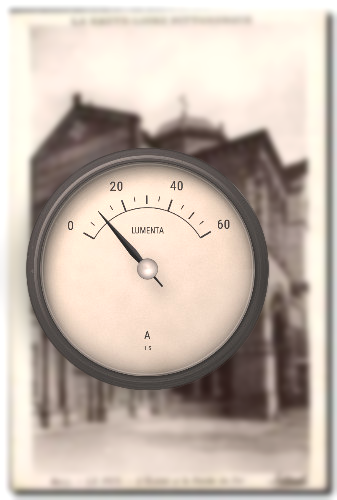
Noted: {"value": 10, "unit": "A"}
